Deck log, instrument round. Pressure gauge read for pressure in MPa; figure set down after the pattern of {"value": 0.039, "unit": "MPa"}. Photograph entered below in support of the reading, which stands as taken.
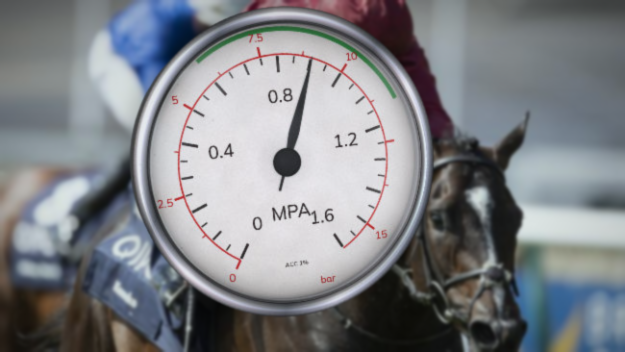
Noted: {"value": 0.9, "unit": "MPa"}
